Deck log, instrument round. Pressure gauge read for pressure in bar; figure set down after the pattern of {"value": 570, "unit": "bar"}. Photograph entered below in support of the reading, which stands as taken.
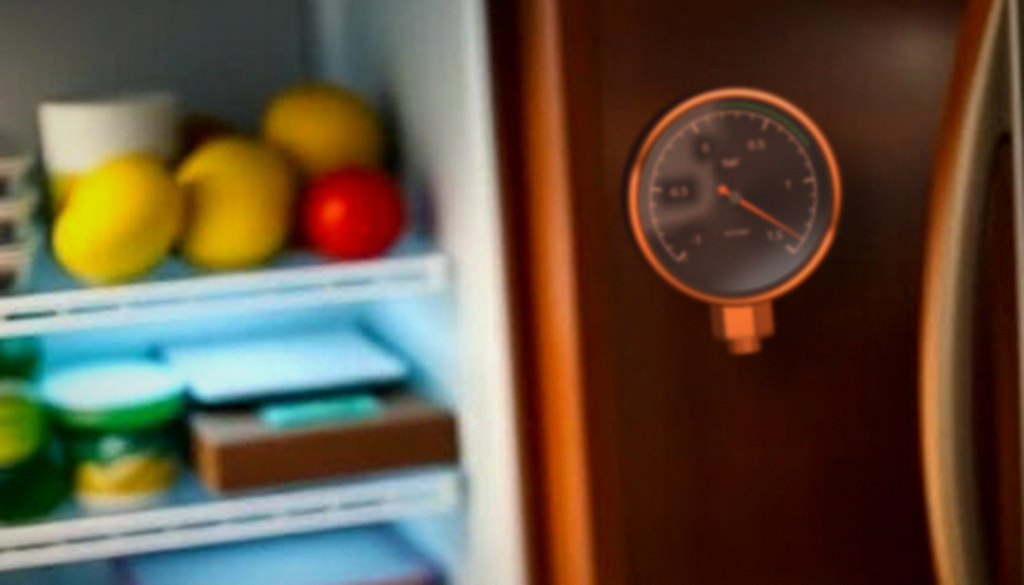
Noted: {"value": 1.4, "unit": "bar"}
